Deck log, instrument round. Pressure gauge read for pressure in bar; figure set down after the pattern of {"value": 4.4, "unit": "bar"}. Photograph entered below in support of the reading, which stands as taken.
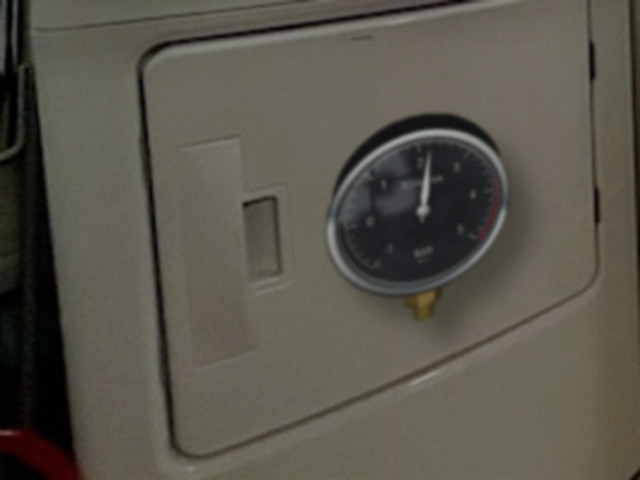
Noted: {"value": 2.2, "unit": "bar"}
